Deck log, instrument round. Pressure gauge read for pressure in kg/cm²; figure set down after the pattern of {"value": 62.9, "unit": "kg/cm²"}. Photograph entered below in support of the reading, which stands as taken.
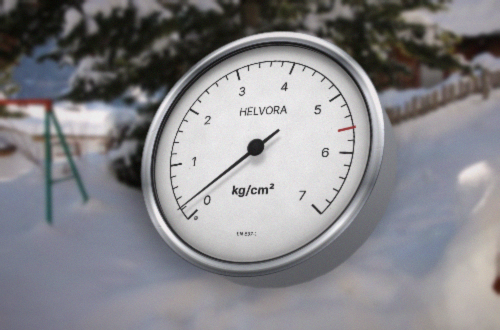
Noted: {"value": 0.2, "unit": "kg/cm²"}
